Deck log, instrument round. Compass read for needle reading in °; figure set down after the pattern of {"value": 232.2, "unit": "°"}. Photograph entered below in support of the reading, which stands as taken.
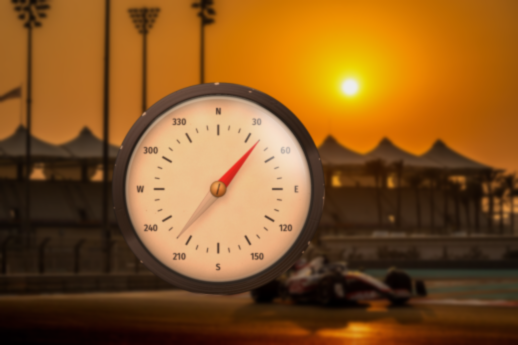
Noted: {"value": 40, "unit": "°"}
